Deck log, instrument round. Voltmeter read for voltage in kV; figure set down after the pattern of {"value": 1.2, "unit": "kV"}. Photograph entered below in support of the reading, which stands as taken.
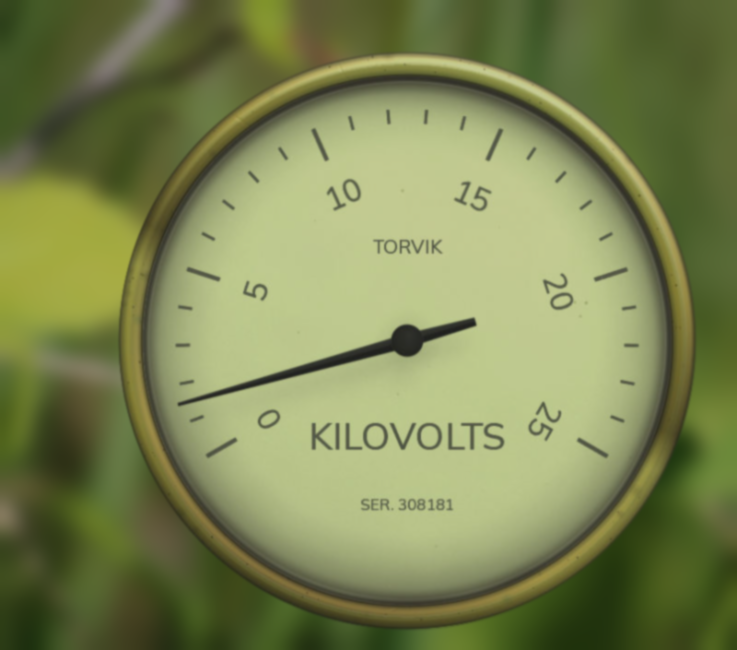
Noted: {"value": 1.5, "unit": "kV"}
